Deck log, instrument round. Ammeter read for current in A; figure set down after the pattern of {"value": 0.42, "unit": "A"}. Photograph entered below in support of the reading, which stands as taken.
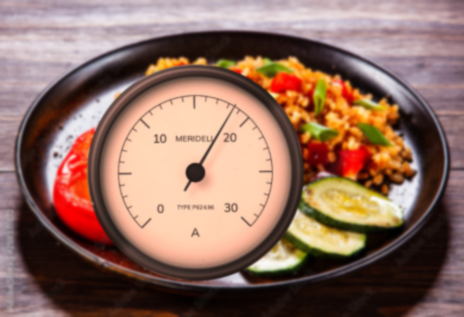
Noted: {"value": 18.5, "unit": "A"}
